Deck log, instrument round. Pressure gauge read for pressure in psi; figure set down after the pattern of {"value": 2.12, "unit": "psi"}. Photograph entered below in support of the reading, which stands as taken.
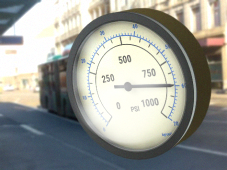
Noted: {"value": 850, "unit": "psi"}
